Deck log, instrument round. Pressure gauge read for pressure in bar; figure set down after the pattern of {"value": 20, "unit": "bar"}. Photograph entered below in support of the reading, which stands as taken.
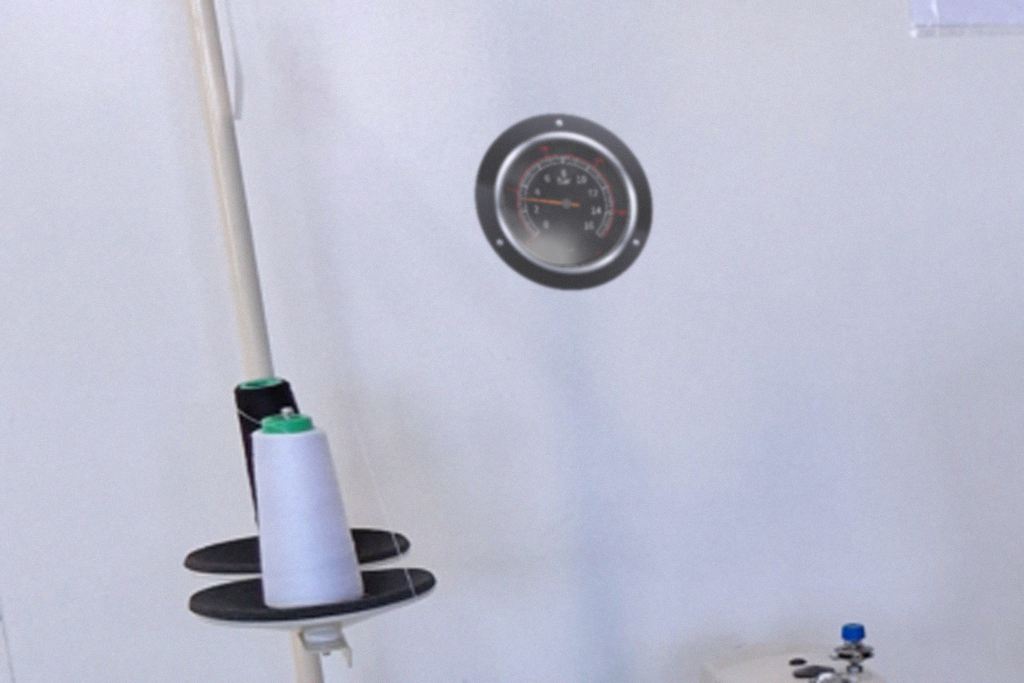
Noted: {"value": 3, "unit": "bar"}
